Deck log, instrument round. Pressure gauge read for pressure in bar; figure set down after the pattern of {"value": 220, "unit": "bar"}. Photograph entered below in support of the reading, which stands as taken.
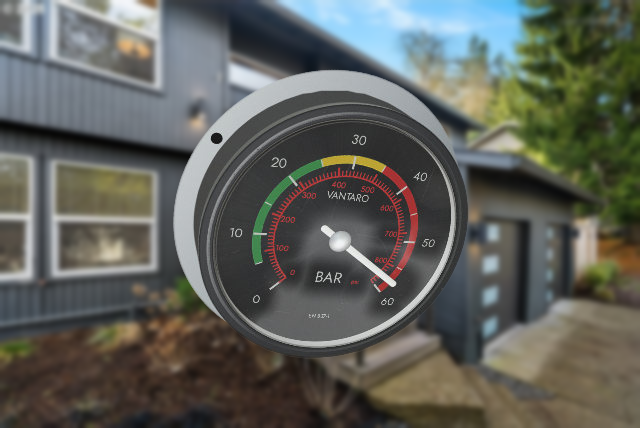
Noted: {"value": 57.5, "unit": "bar"}
